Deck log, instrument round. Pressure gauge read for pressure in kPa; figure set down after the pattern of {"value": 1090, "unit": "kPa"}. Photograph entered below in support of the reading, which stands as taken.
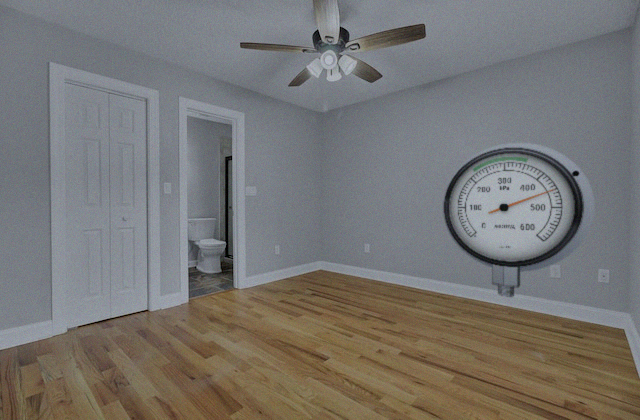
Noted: {"value": 450, "unit": "kPa"}
